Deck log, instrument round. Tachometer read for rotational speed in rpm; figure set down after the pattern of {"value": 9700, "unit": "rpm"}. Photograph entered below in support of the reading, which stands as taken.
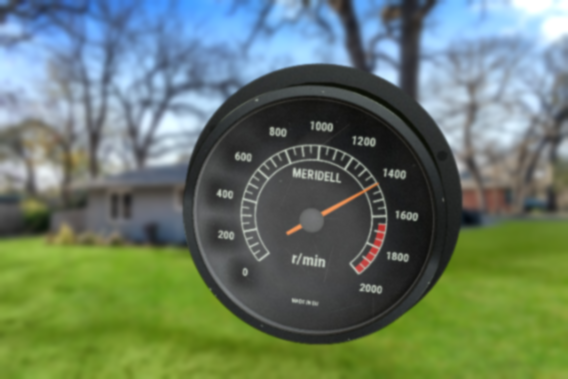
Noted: {"value": 1400, "unit": "rpm"}
